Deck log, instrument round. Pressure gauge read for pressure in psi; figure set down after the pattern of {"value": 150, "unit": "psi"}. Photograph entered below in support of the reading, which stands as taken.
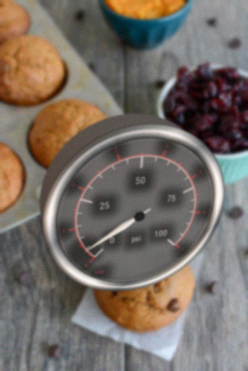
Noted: {"value": 5, "unit": "psi"}
